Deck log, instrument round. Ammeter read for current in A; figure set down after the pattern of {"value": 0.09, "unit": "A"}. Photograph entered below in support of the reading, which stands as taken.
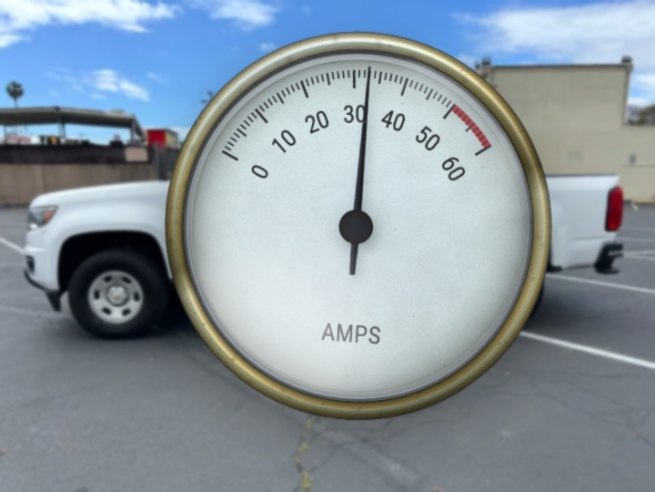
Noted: {"value": 33, "unit": "A"}
